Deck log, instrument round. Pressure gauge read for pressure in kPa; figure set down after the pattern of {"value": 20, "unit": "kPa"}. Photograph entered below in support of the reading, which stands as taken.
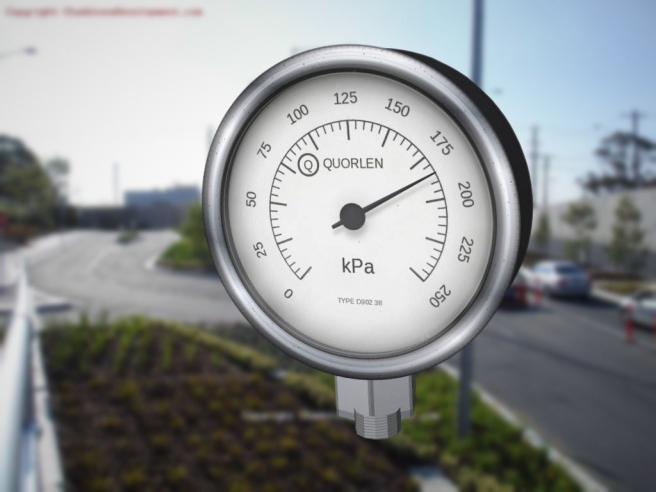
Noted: {"value": 185, "unit": "kPa"}
